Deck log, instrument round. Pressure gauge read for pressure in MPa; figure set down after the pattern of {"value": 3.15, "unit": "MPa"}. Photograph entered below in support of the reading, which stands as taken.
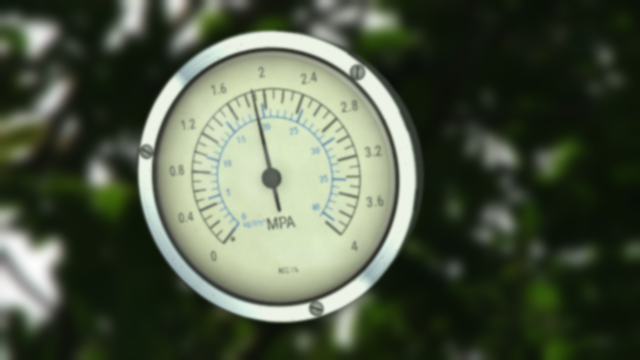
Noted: {"value": 1.9, "unit": "MPa"}
